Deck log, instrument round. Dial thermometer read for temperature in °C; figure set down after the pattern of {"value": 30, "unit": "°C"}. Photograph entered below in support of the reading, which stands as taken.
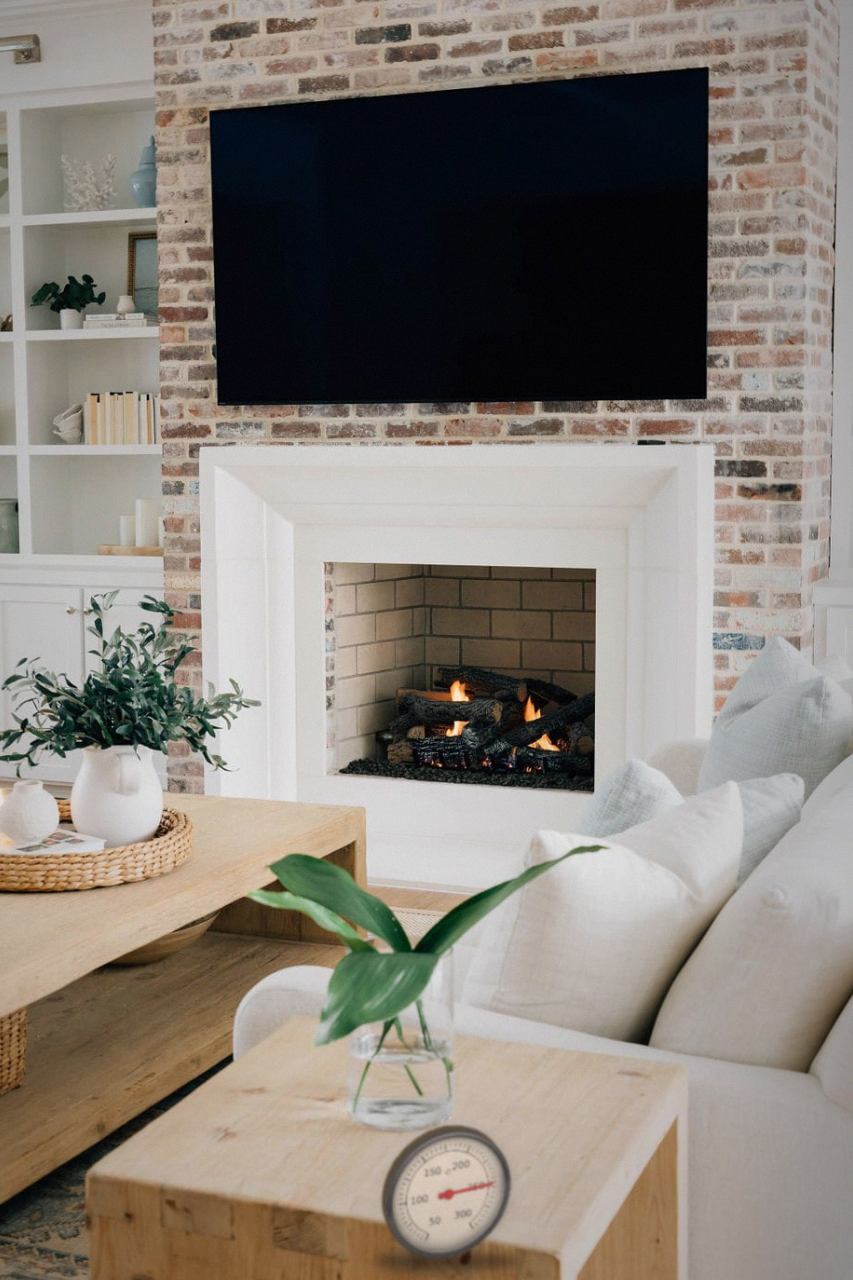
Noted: {"value": 250, "unit": "°C"}
